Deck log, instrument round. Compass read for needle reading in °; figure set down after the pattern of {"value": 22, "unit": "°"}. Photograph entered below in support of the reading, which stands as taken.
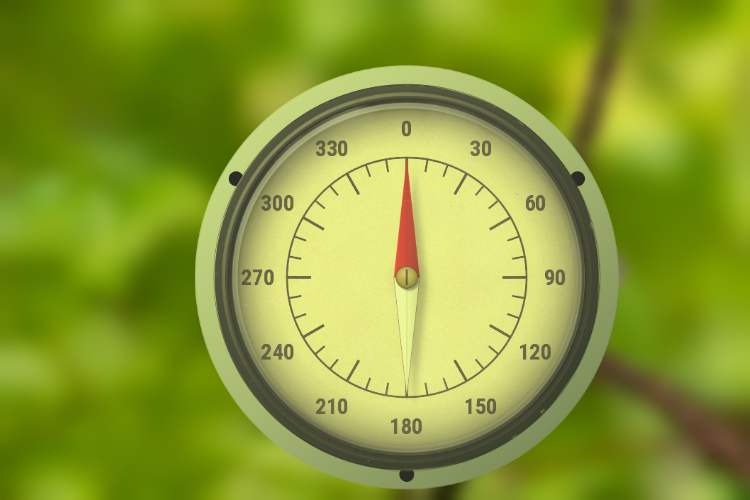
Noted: {"value": 0, "unit": "°"}
